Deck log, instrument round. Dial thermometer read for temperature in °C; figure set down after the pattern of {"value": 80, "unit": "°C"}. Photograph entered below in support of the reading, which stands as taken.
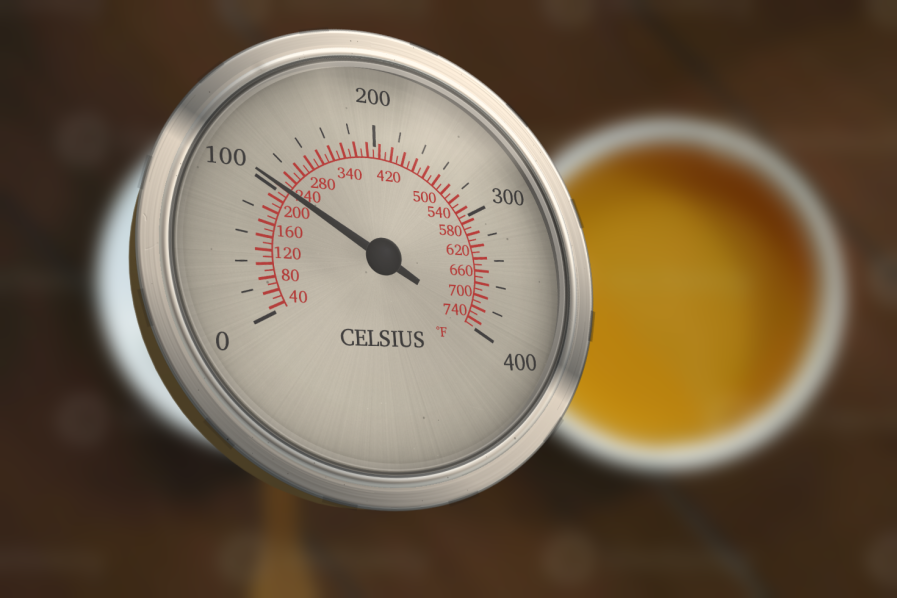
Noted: {"value": 100, "unit": "°C"}
